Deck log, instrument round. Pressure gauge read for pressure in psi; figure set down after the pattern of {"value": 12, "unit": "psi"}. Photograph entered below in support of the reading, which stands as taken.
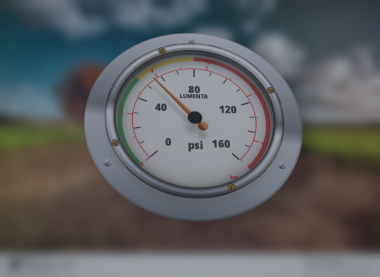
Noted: {"value": 55, "unit": "psi"}
